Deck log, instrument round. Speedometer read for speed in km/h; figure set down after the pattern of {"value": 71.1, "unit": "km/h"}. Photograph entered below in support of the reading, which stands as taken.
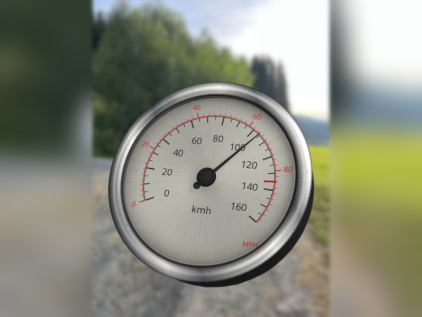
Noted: {"value": 105, "unit": "km/h"}
